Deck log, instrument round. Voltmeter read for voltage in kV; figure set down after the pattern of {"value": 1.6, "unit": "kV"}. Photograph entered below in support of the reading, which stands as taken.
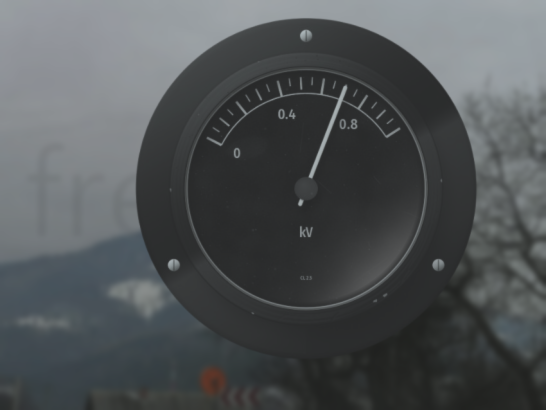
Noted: {"value": 0.7, "unit": "kV"}
